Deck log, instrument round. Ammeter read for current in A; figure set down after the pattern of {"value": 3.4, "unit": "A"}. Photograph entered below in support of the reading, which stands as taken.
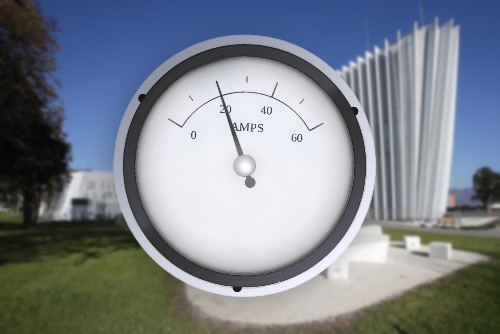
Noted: {"value": 20, "unit": "A"}
